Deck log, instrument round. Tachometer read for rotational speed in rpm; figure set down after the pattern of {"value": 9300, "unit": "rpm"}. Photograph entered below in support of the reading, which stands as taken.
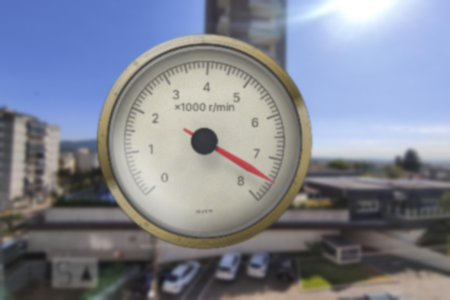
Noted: {"value": 7500, "unit": "rpm"}
